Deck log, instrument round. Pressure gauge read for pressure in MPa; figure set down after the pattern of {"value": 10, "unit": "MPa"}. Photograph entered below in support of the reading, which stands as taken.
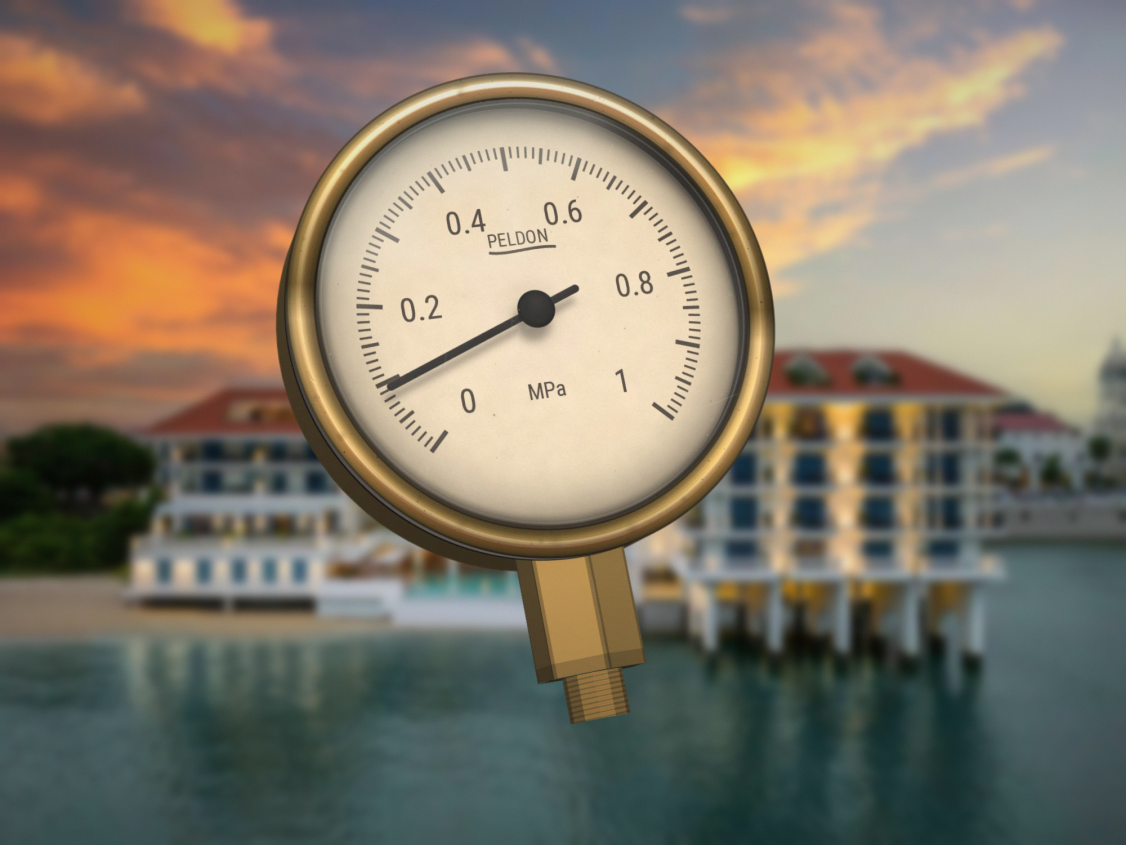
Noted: {"value": 0.09, "unit": "MPa"}
